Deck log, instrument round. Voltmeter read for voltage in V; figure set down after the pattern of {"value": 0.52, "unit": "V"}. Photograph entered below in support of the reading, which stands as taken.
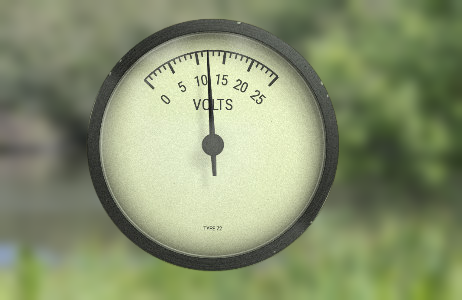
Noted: {"value": 12, "unit": "V"}
